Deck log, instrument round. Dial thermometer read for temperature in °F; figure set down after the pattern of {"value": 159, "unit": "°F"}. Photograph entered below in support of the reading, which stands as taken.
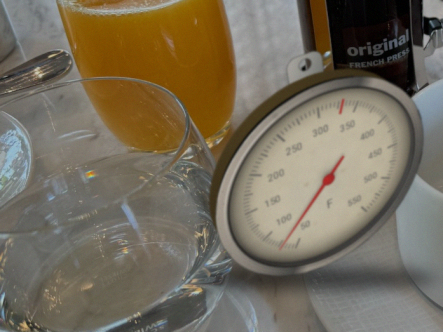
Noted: {"value": 75, "unit": "°F"}
